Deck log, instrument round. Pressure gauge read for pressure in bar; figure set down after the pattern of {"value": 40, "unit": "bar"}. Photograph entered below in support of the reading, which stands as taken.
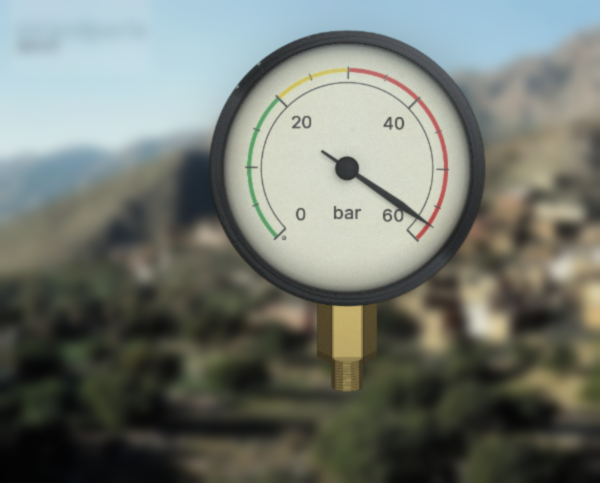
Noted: {"value": 57.5, "unit": "bar"}
